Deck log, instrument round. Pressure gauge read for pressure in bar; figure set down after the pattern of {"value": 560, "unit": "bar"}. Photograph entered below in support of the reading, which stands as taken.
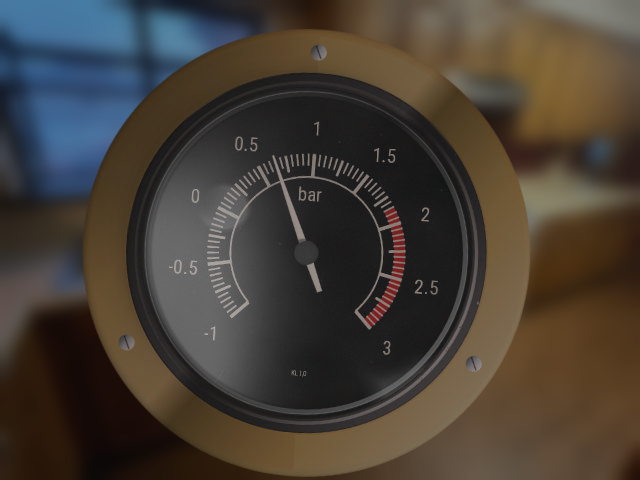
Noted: {"value": 0.65, "unit": "bar"}
